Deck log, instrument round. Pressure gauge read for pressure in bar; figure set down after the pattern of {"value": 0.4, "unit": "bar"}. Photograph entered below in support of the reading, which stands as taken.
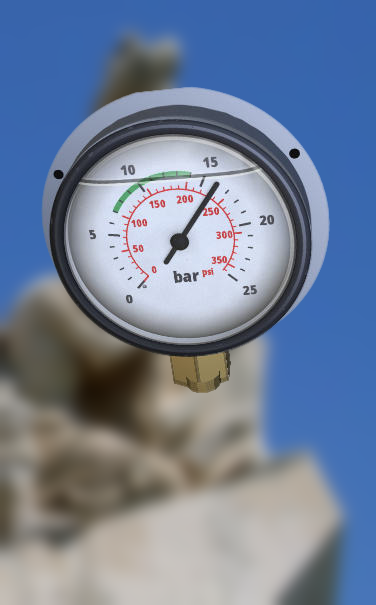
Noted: {"value": 16, "unit": "bar"}
